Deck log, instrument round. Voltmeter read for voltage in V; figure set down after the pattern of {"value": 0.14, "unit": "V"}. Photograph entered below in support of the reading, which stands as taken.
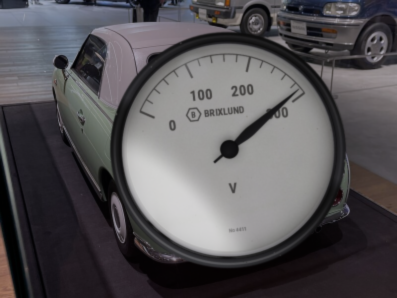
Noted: {"value": 290, "unit": "V"}
